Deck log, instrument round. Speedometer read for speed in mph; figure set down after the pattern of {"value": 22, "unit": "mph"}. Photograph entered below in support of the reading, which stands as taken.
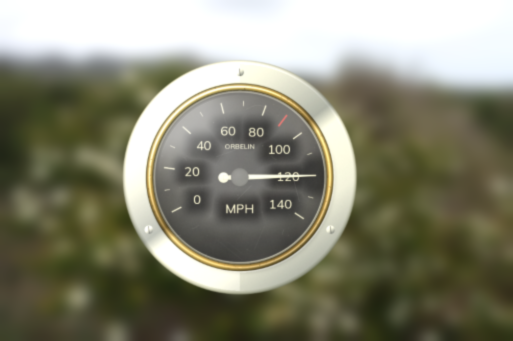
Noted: {"value": 120, "unit": "mph"}
